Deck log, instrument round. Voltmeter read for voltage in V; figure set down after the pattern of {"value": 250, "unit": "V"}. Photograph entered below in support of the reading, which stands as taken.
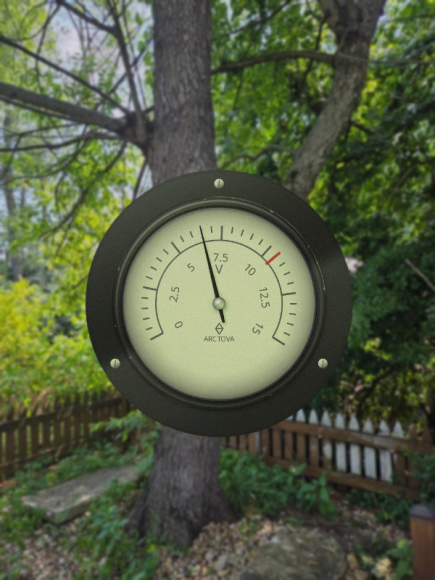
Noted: {"value": 6.5, "unit": "V"}
